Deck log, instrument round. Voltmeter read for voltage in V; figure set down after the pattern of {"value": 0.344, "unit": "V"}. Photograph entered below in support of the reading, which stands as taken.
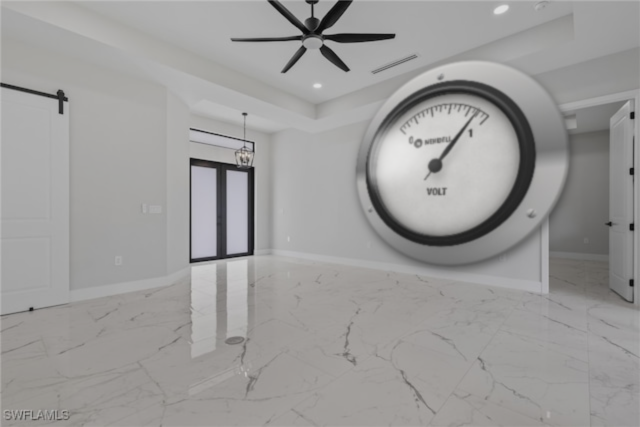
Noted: {"value": 0.9, "unit": "V"}
